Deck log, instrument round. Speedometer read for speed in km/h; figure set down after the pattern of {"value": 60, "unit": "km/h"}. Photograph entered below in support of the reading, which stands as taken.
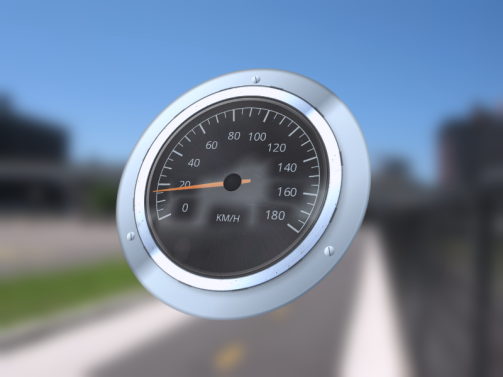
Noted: {"value": 15, "unit": "km/h"}
